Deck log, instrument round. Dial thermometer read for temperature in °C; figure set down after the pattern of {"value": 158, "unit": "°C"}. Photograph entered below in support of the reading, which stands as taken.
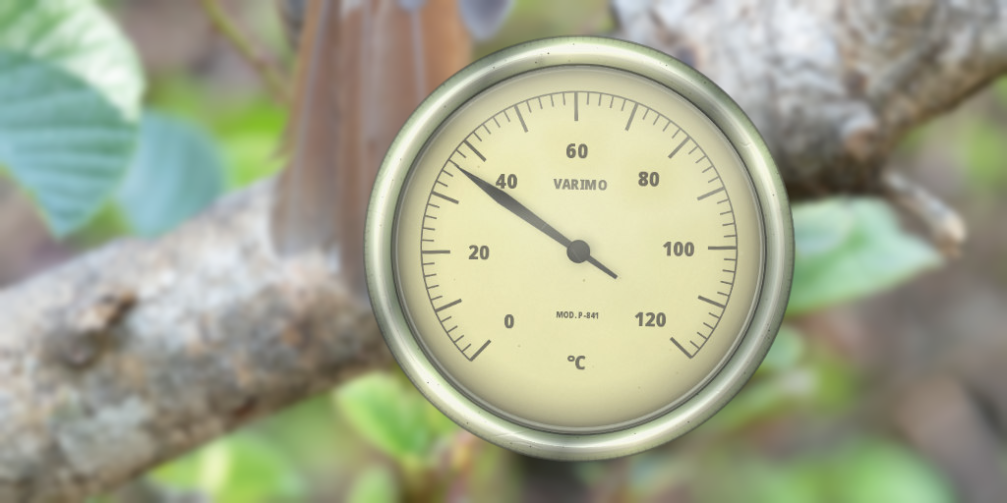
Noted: {"value": 36, "unit": "°C"}
